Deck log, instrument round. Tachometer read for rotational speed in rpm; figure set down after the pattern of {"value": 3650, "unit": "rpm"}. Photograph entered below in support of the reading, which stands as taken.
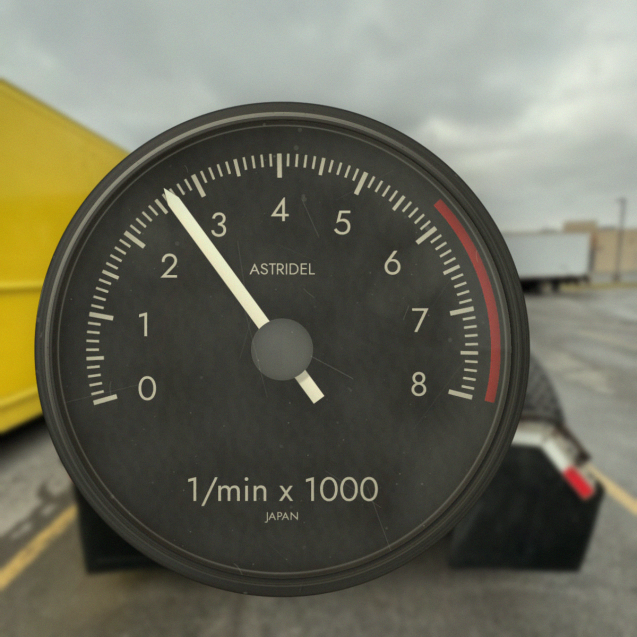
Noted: {"value": 2650, "unit": "rpm"}
